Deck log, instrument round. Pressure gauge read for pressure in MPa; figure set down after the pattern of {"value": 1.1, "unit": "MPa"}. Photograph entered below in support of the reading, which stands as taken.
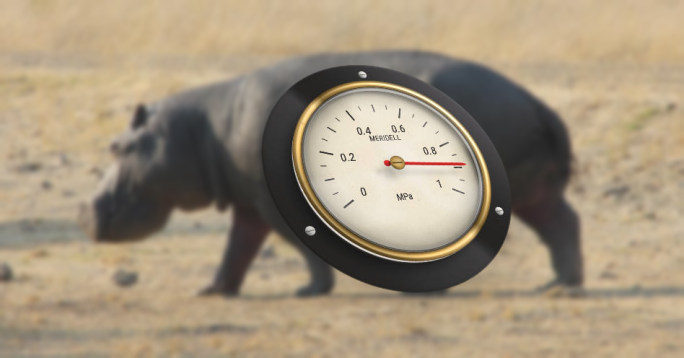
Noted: {"value": 0.9, "unit": "MPa"}
